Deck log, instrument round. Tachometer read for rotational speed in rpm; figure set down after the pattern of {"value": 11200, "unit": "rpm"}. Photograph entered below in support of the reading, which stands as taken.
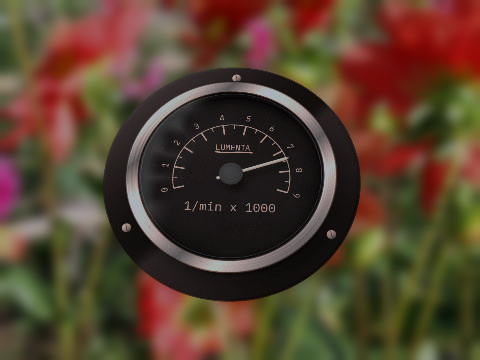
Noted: {"value": 7500, "unit": "rpm"}
